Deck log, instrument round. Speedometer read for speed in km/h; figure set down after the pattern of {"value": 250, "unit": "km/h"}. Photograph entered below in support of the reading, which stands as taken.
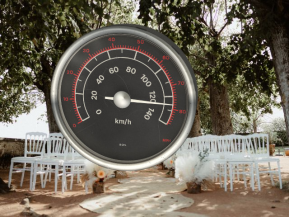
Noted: {"value": 125, "unit": "km/h"}
